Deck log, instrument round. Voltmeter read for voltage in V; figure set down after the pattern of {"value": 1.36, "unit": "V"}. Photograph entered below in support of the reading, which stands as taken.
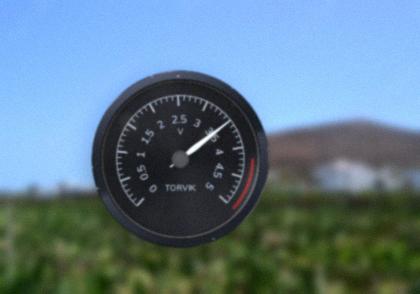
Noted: {"value": 3.5, "unit": "V"}
